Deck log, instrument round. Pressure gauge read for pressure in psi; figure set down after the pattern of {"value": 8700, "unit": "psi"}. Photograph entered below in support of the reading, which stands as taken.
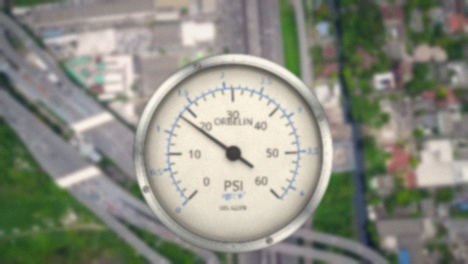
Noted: {"value": 18, "unit": "psi"}
